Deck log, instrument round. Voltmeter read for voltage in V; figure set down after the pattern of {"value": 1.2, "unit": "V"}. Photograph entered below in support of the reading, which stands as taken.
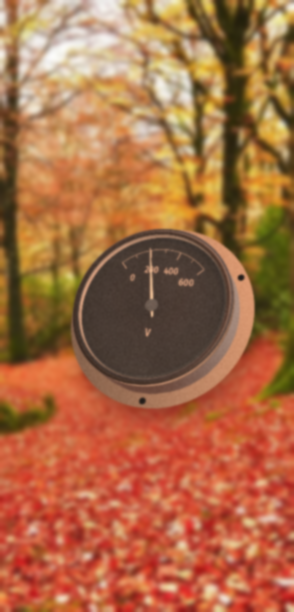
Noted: {"value": 200, "unit": "V"}
